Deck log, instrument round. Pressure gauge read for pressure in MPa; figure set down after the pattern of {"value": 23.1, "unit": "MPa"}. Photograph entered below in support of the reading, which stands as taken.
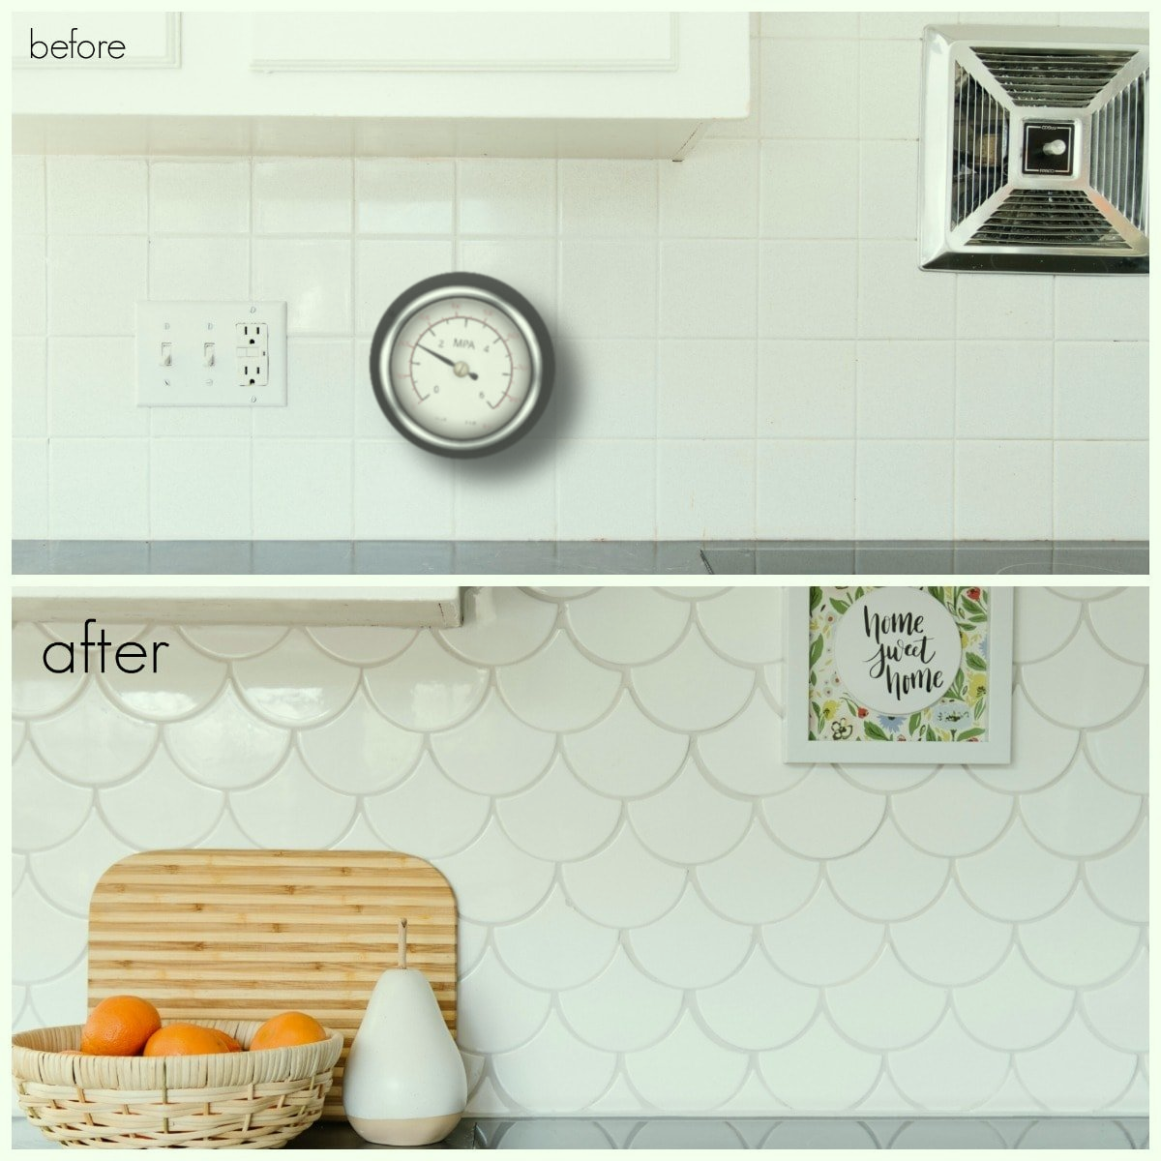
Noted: {"value": 1.5, "unit": "MPa"}
